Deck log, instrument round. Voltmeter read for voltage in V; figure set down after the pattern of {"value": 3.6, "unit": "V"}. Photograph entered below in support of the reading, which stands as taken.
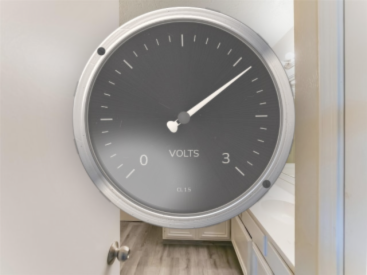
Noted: {"value": 2.1, "unit": "V"}
